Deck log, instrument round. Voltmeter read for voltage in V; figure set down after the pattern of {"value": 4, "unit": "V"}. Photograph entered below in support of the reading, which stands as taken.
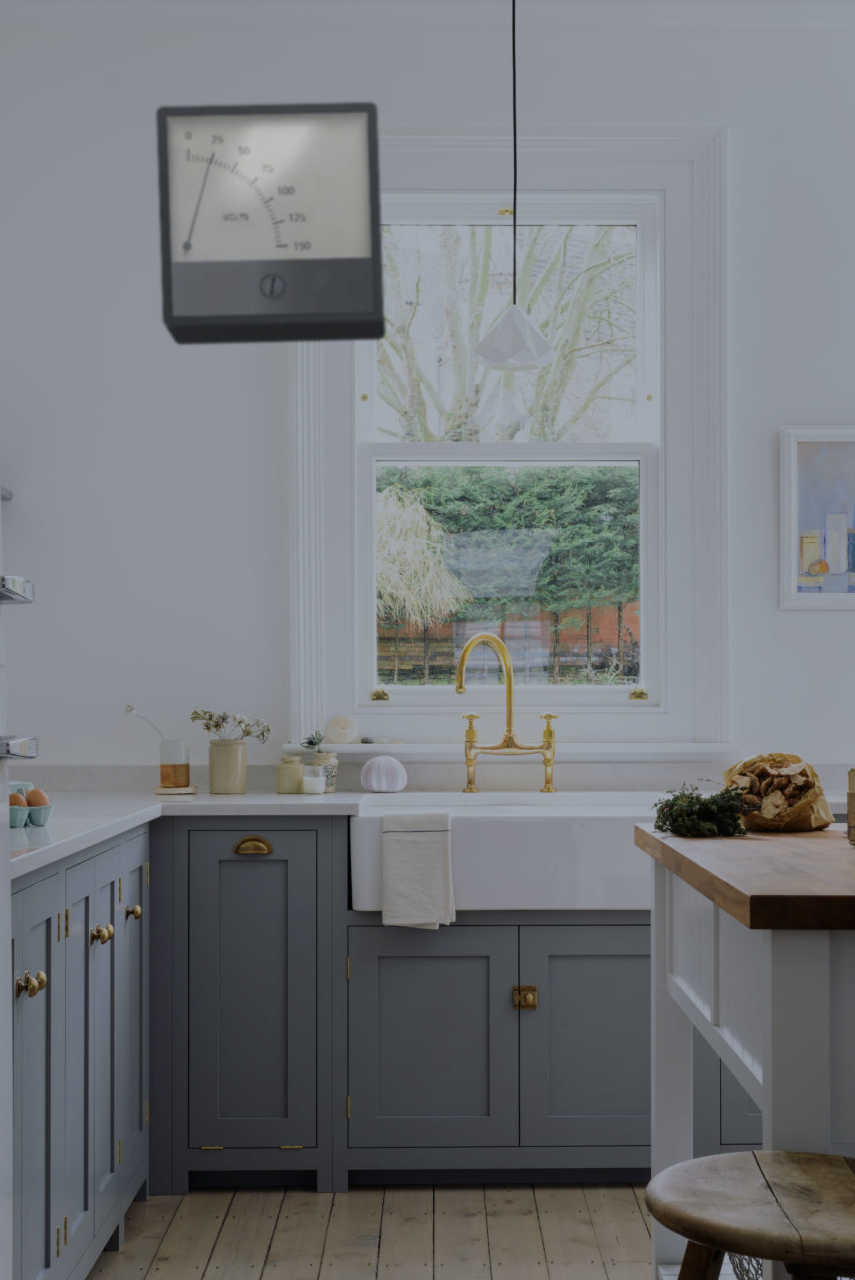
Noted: {"value": 25, "unit": "V"}
